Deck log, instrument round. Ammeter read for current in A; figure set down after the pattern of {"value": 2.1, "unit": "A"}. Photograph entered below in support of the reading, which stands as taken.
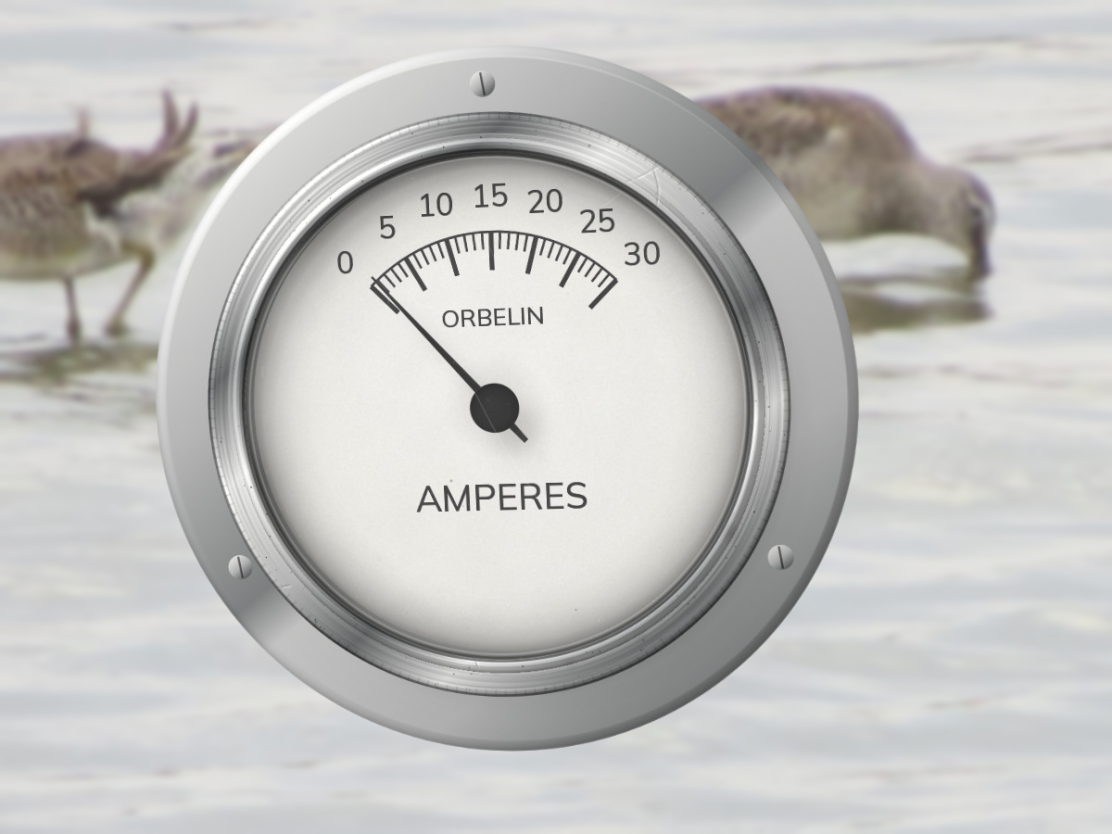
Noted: {"value": 1, "unit": "A"}
